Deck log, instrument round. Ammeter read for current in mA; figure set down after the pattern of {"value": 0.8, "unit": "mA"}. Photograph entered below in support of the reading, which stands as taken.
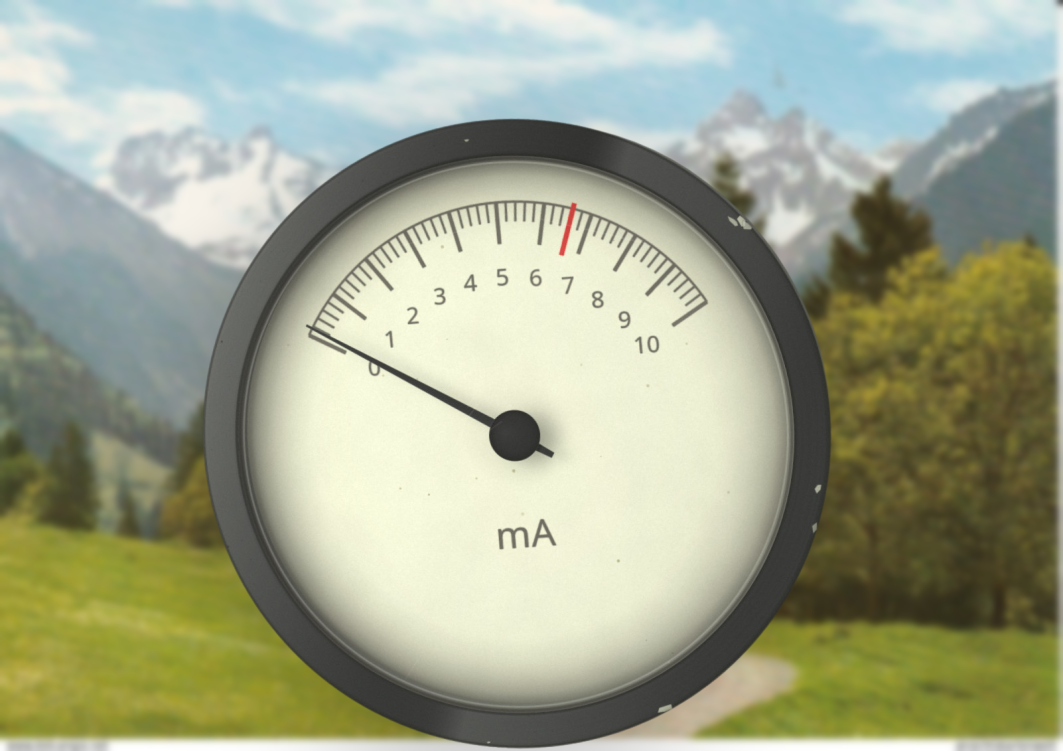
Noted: {"value": 0.2, "unit": "mA"}
